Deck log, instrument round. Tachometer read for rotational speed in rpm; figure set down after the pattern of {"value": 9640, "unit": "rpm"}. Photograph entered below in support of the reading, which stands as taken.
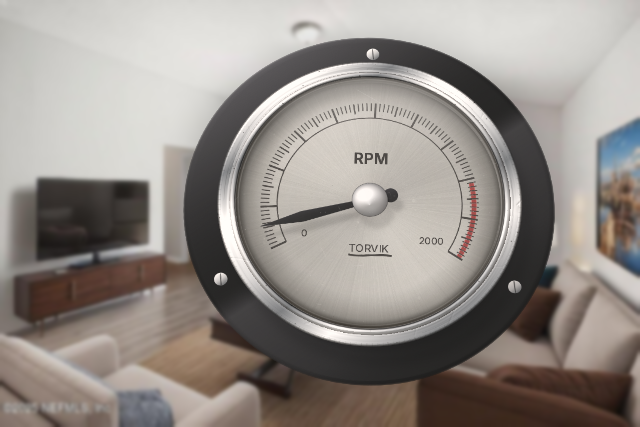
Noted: {"value": 100, "unit": "rpm"}
